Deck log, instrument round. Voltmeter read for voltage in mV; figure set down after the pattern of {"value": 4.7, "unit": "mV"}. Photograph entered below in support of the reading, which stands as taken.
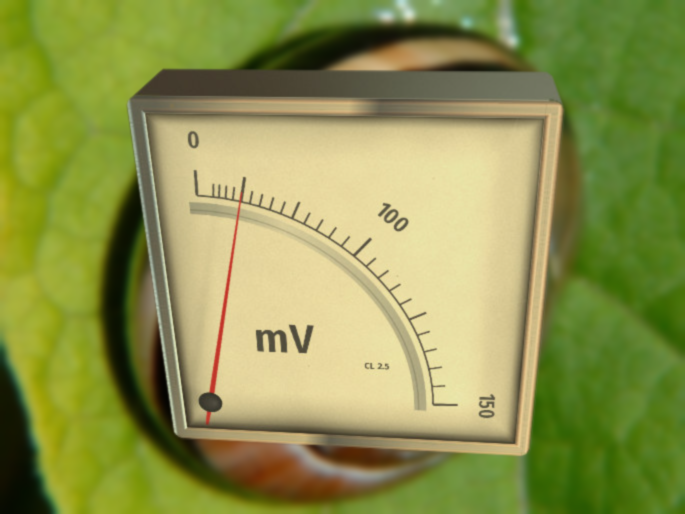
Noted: {"value": 50, "unit": "mV"}
